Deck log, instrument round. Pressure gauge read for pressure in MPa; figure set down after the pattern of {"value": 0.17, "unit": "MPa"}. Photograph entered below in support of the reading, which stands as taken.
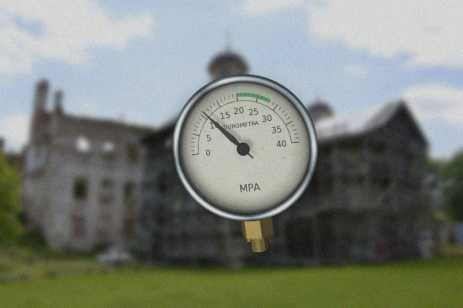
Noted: {"value": 11, "unit": "MPa"}
